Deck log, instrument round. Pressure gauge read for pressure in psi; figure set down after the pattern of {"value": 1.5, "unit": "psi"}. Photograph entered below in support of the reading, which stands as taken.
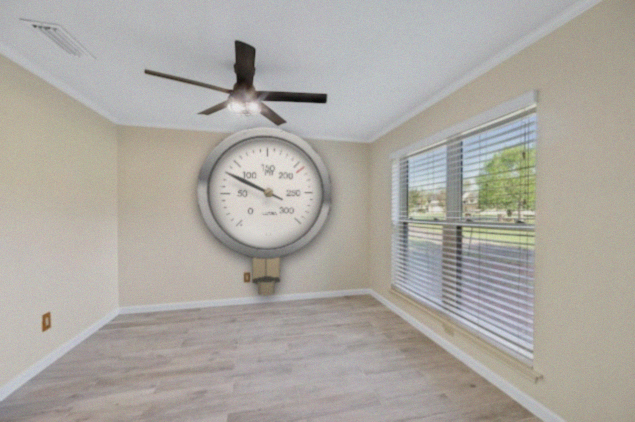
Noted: {"value": 80, "unit": "psi"}
